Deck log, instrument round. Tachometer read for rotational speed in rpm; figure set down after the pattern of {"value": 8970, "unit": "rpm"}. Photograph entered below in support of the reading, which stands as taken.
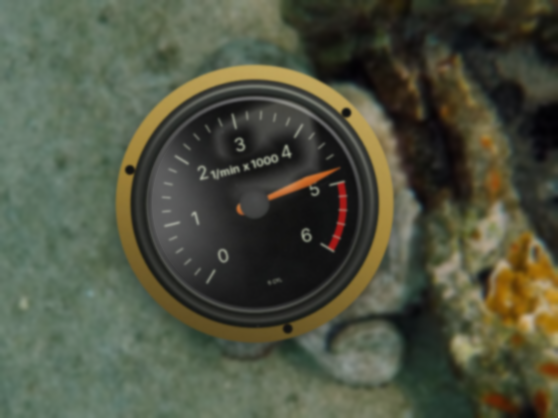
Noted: {"value": 4800, "unit": "rpm"}
